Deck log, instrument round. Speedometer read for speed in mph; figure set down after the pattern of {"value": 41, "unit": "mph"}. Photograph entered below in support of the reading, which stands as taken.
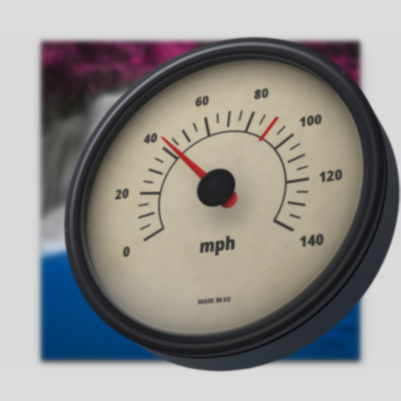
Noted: {"value": 42.5, "unit": "mph"}
